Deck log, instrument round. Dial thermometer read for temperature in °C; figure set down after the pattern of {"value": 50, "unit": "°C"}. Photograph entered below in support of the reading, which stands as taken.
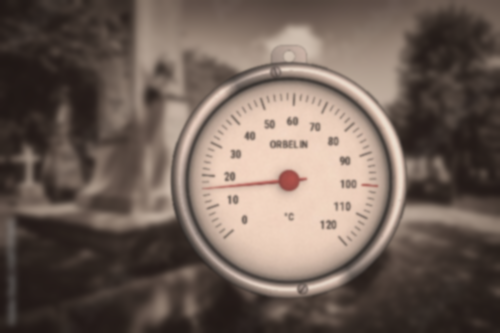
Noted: {"value": 16, "unit": "°C"}
